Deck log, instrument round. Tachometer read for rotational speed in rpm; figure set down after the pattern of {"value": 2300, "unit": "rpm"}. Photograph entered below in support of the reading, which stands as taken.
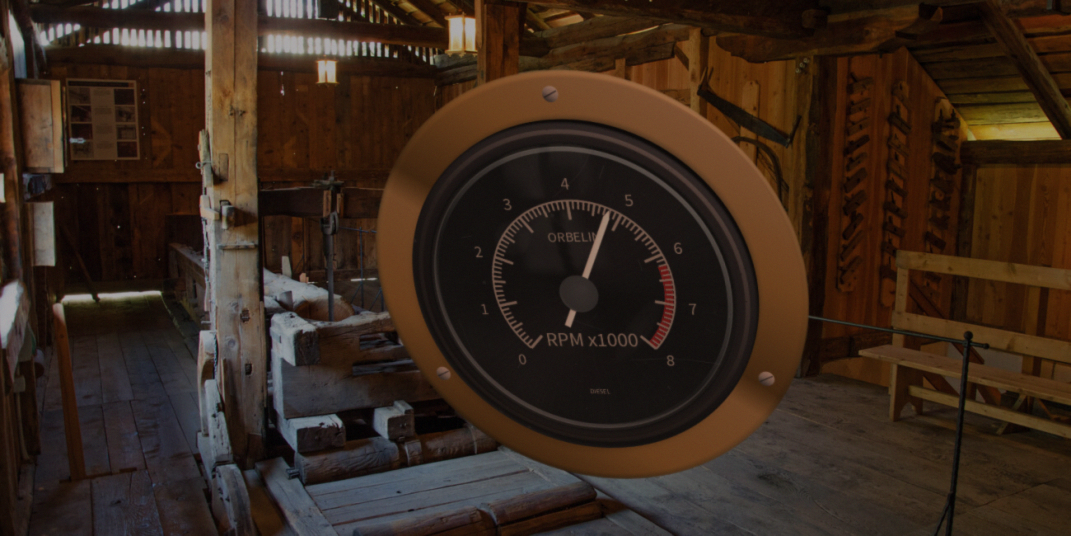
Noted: {"value": 4800, "unit": "rpm"}
